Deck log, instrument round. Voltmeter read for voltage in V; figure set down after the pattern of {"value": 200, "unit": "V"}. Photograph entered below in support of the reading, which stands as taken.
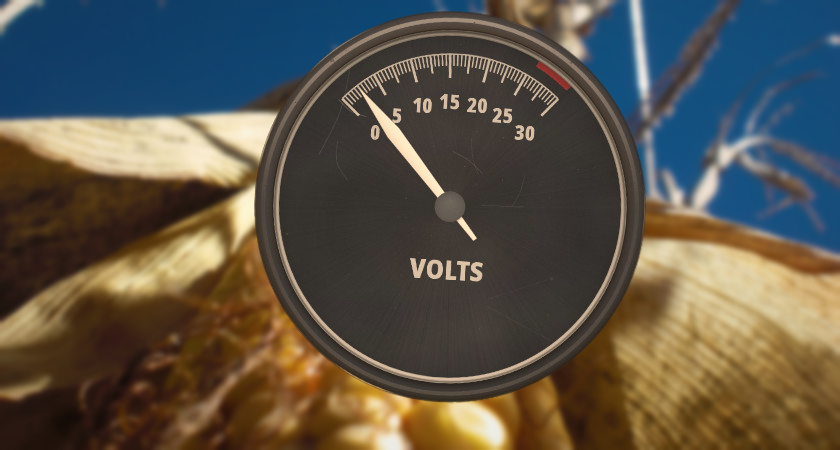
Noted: {"value": 2.5, "unit": "V"}
